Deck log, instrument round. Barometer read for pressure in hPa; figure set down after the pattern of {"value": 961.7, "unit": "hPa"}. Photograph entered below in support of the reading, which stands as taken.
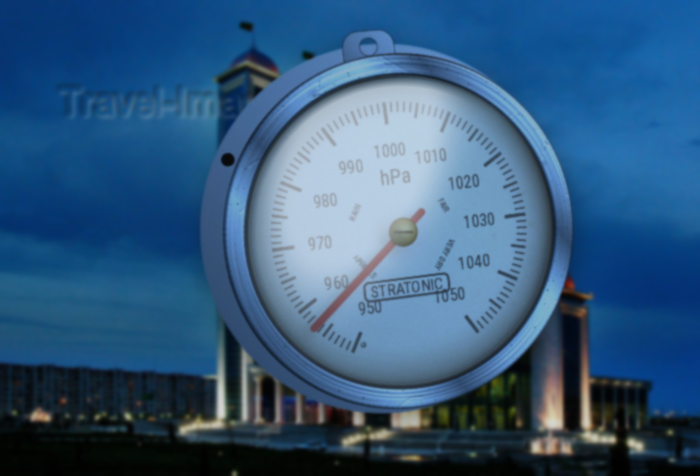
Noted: {"value": 957, "unit": "hPa"}
